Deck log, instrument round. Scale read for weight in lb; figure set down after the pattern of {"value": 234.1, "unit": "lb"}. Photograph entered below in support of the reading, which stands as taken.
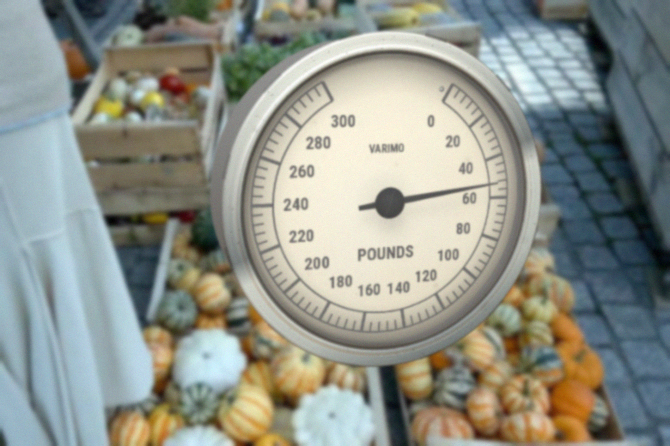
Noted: {"value": 52, "unit": "lb"}
